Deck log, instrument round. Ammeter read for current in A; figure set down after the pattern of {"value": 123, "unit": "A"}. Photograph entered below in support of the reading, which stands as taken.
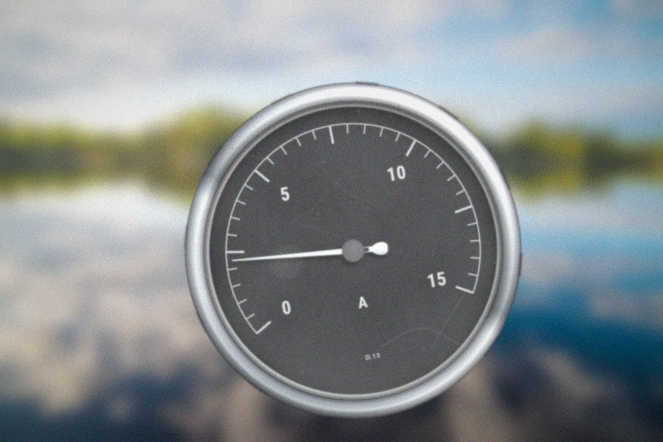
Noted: {"value": 2.25, "unit": "A"}
